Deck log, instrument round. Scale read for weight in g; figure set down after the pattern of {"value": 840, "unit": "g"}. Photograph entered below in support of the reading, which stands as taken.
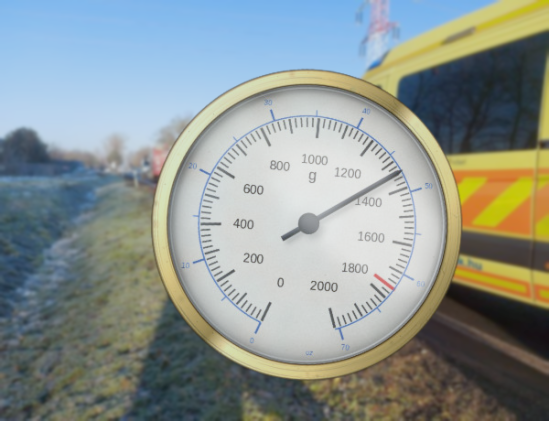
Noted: {"value": 1340, "unit": "g"}
